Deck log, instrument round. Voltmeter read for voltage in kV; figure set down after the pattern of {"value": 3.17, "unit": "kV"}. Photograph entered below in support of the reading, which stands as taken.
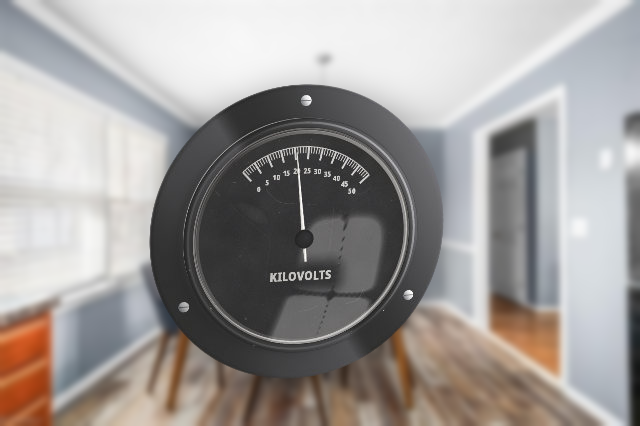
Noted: {"value": 20, "unit": "kV"}
